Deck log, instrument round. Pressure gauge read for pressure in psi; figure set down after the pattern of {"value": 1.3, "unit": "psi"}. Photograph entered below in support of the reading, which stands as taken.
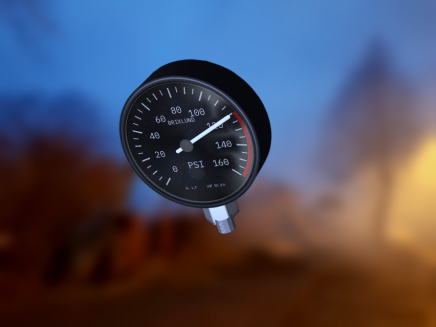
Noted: {"value": 120, "unit": "psi"}
